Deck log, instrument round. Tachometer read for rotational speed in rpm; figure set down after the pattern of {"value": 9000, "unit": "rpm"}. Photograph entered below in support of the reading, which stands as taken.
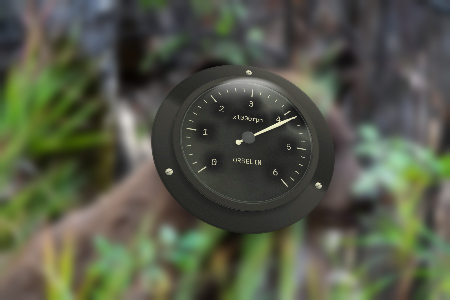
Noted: {"value": 4200, "unit": "rpm"}
